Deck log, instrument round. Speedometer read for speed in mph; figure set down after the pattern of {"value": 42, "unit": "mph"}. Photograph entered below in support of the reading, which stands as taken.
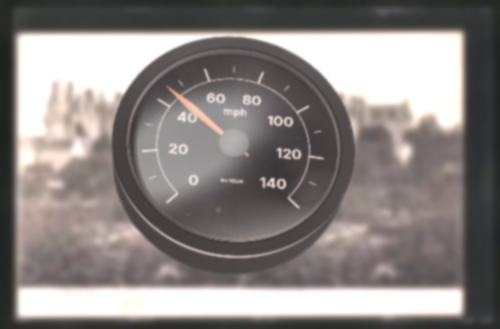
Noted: {"value": 45, "unit": "mph"}
